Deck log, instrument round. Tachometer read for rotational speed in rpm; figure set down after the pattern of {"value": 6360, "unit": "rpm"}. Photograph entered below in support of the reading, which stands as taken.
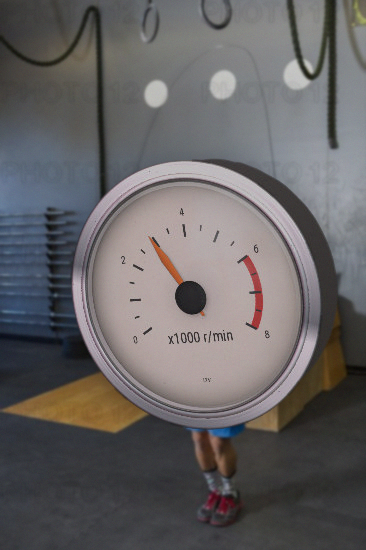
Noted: {"value": 3000, "unit": "rpm"}
